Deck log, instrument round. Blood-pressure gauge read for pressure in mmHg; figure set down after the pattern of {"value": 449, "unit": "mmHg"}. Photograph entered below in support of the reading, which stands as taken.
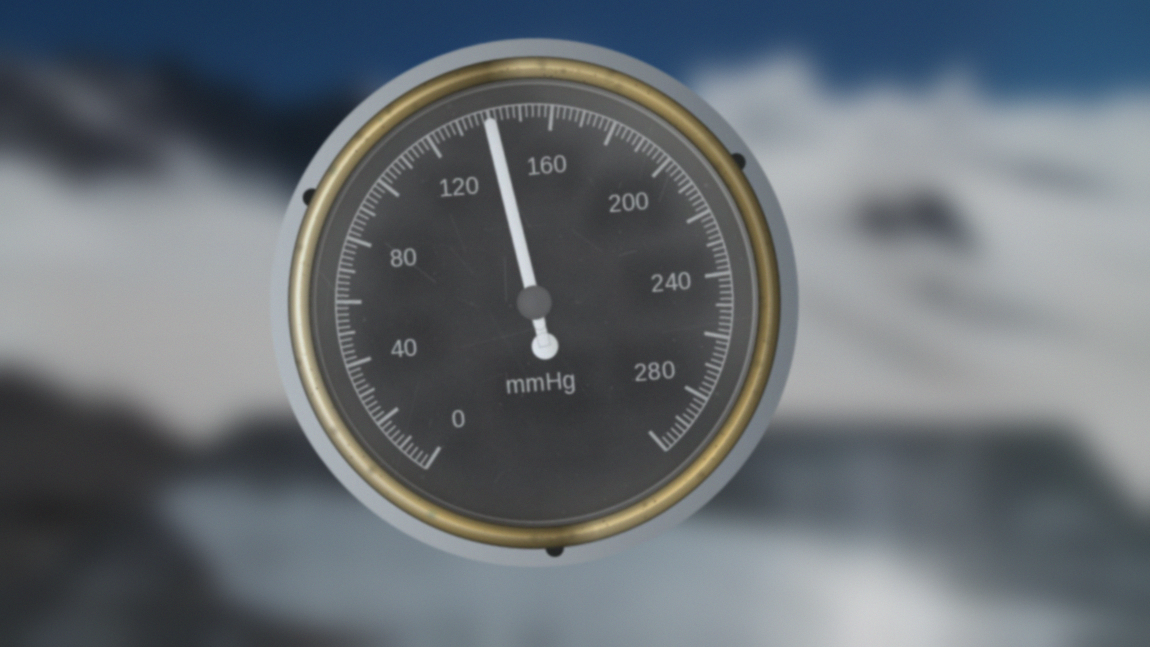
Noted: {"value": 140, "unit": "mmHg"}
